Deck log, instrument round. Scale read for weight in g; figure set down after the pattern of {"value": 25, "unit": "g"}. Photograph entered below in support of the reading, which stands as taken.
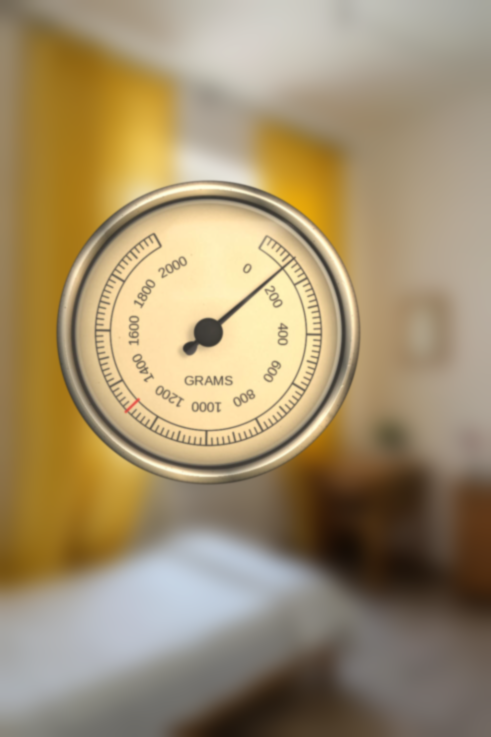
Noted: {"value": 120, "unit": "g"}
